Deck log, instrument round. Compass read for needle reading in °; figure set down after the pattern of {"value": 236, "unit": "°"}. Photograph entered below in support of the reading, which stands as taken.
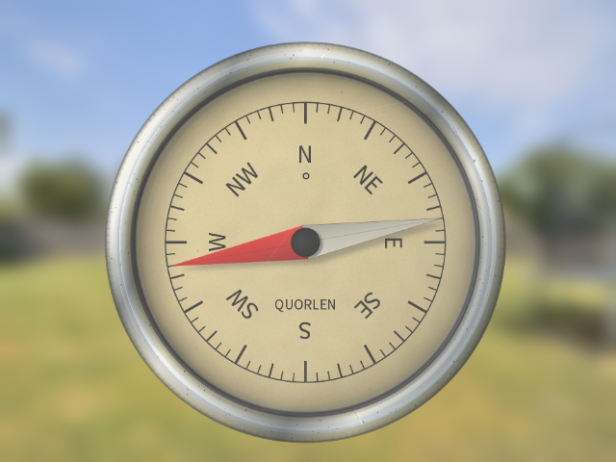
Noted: {"value": 260, "unit": "°"}
